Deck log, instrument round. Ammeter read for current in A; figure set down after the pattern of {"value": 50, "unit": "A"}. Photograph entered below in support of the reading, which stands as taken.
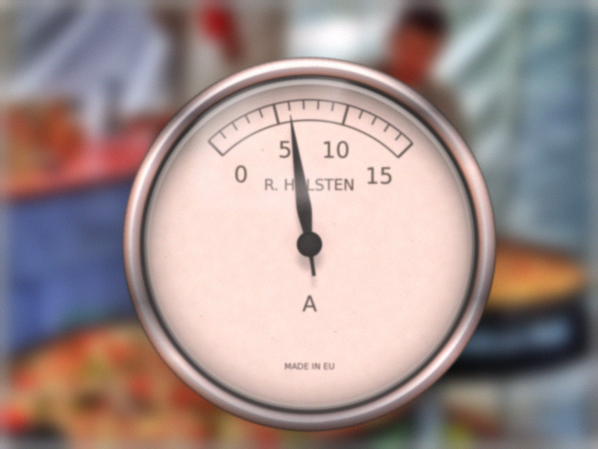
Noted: {"value": 6, "unit": "A"}
